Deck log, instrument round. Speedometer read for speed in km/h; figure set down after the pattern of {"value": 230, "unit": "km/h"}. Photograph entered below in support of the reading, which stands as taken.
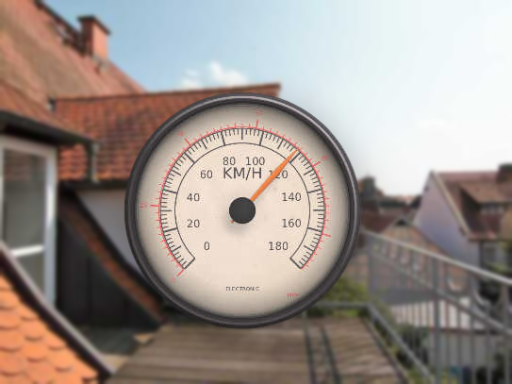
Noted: {"value": 118, "unit": "km/h"}
